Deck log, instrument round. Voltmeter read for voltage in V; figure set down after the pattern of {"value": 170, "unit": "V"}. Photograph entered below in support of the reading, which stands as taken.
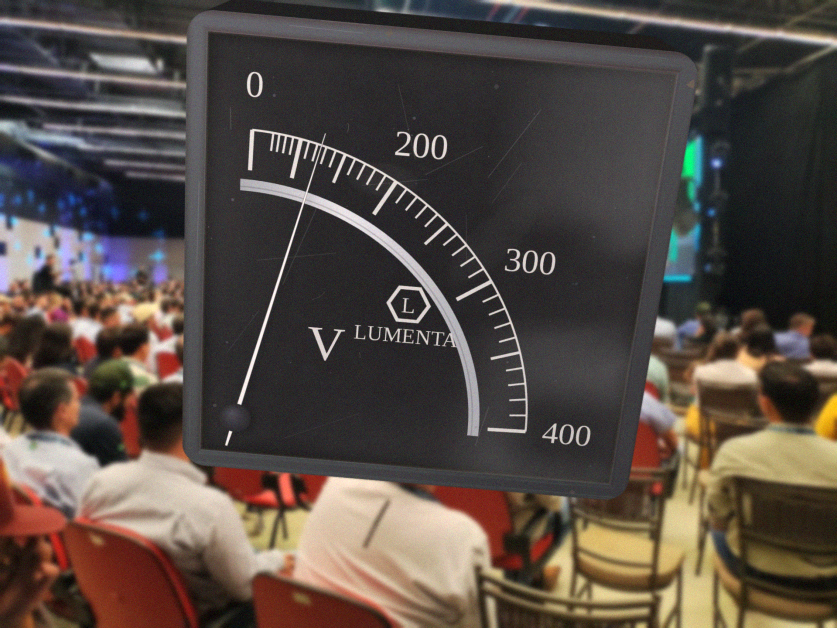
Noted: {"value": 125, "unit": "V"}
